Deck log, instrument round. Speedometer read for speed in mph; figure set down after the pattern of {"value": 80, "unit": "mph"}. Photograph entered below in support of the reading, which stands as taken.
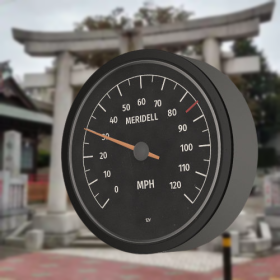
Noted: {"value": 30, "unit": "mph"}
